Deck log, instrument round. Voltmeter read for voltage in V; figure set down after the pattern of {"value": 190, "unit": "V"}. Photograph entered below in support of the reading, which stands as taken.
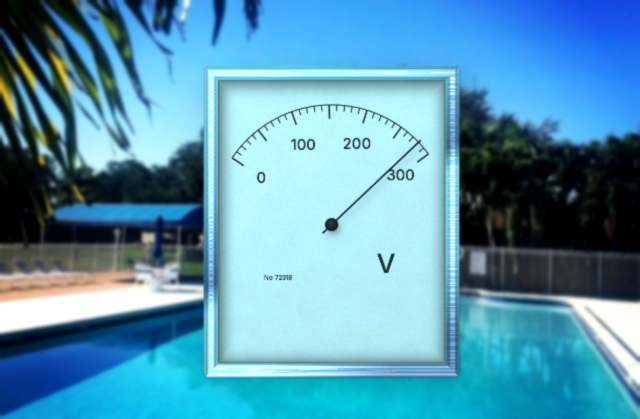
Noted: {"value": 280, "unit": "V"}
